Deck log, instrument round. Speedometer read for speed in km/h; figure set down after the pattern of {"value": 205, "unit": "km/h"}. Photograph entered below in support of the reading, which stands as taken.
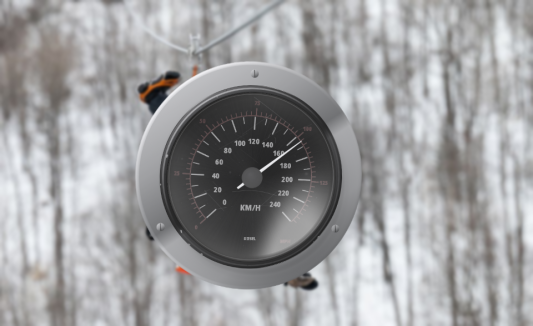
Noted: {"value": 165, "unit": "km/h"}
